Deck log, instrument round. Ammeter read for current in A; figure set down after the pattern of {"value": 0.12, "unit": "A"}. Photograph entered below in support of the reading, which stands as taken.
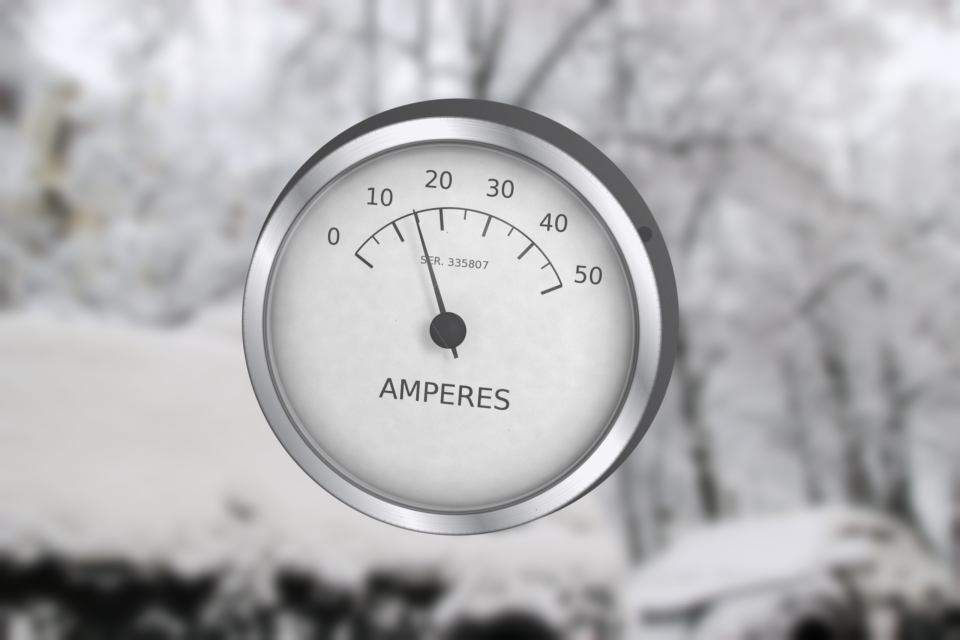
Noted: {"value": 15, "unit": "A"}
